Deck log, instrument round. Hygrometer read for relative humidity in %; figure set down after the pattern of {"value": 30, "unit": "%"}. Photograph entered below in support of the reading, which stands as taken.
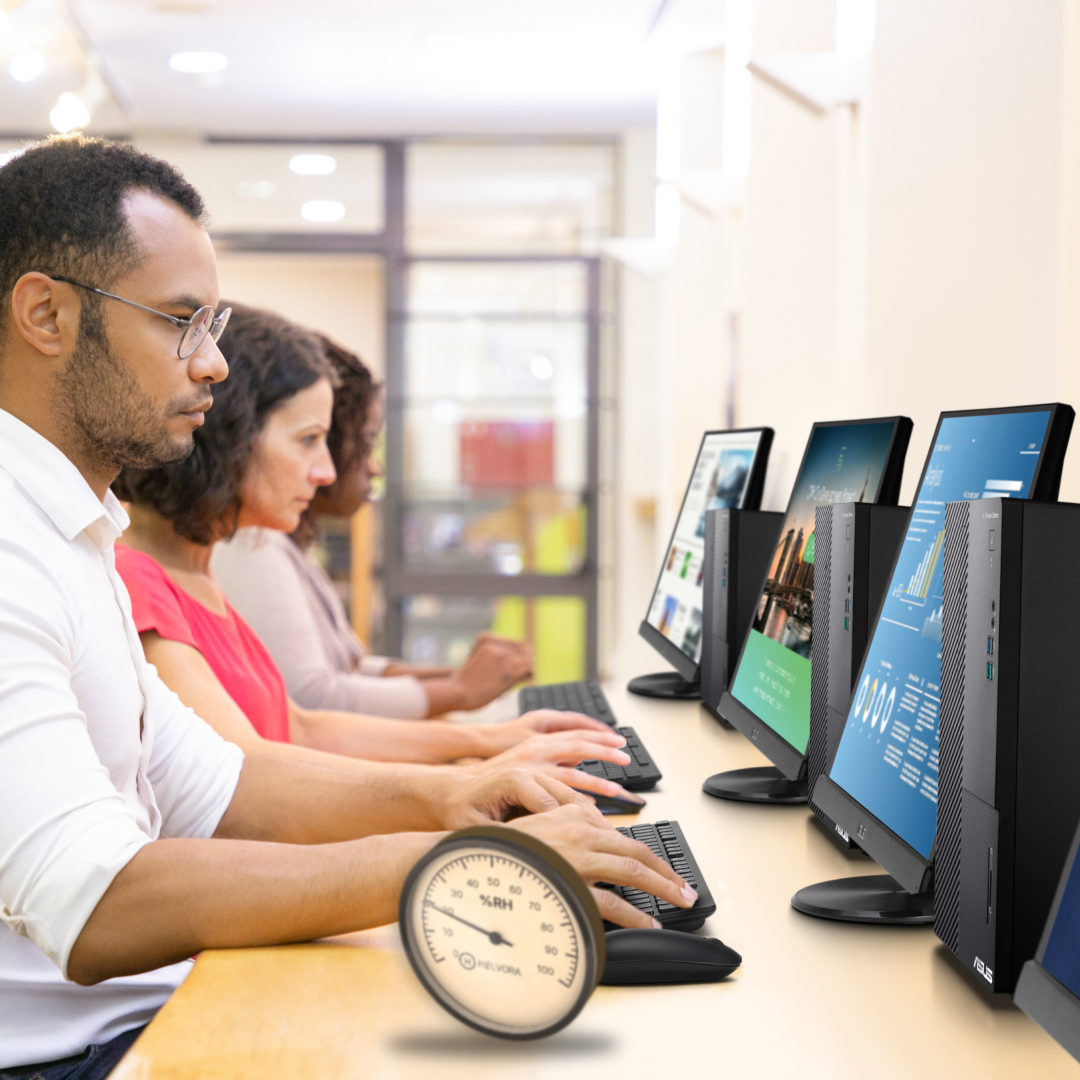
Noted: {"value": 20, "unit": "%"}
